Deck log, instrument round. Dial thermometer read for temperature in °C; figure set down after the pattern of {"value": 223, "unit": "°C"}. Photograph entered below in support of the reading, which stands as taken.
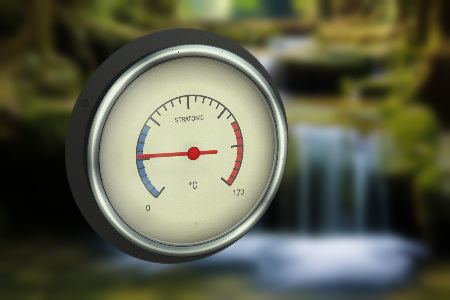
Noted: {"value": 22, "unit": "°C"}
